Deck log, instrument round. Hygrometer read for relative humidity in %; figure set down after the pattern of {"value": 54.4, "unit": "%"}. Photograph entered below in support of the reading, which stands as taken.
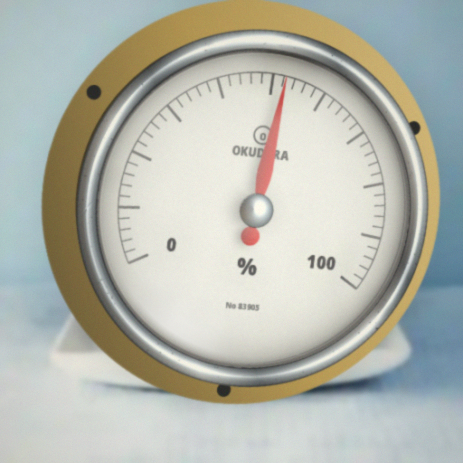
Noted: {"value": 52, "unit": "%"}
